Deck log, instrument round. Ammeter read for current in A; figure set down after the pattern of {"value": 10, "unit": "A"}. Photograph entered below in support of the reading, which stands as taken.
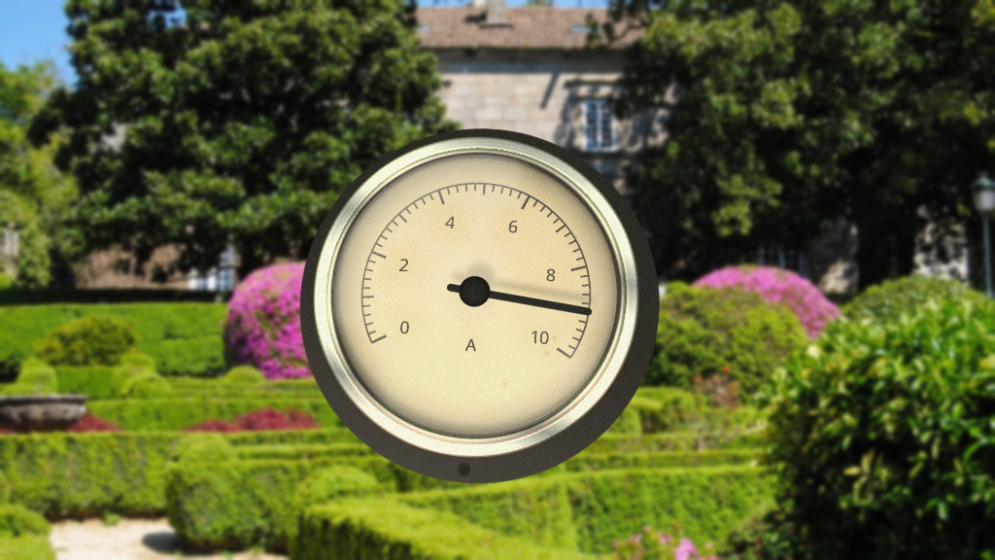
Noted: {"value": 9, "unit": "A"}
